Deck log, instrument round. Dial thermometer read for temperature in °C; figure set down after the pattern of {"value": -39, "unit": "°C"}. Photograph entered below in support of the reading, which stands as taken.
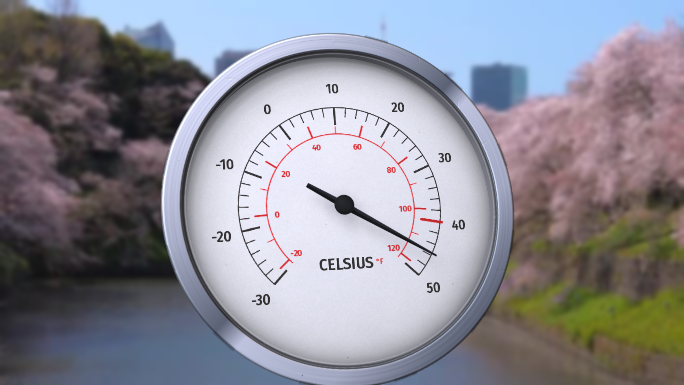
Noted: {"value": 46, "unit": "°C"}
